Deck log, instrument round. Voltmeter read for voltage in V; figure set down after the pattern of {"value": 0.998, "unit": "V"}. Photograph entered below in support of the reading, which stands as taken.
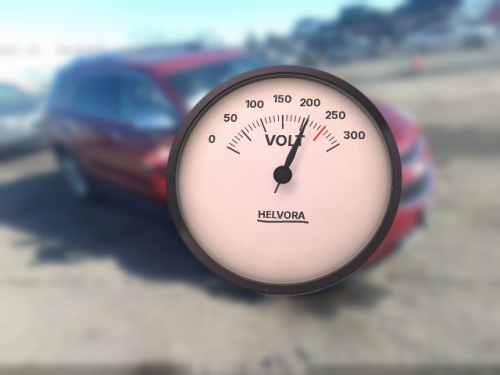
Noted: {"value": 210, "unit": "V"}
